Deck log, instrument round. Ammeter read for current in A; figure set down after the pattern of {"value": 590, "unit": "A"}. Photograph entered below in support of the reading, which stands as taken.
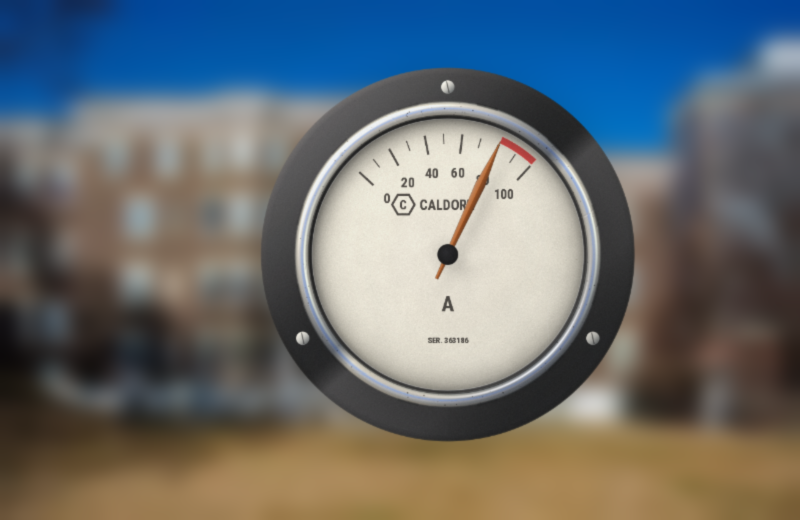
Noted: {"value": 80, "unit": "A"}
